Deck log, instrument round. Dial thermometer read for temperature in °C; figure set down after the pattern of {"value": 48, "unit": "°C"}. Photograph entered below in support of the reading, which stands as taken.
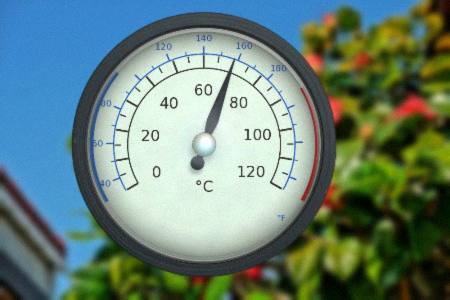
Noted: {"value": 70, "unit": "°C"}
